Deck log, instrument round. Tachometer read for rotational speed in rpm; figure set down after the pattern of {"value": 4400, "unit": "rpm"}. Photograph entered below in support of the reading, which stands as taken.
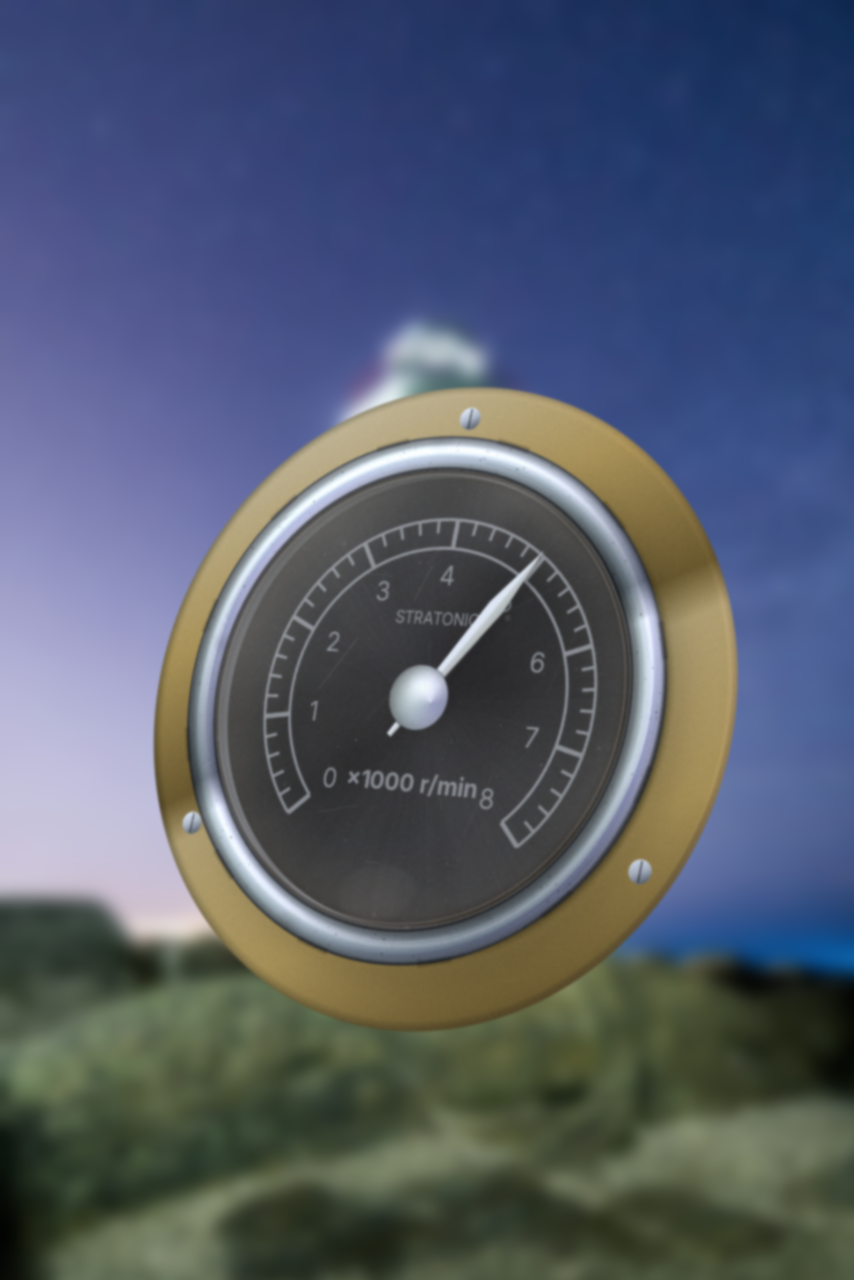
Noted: {"value": 5000, "unit": "rpm"}
